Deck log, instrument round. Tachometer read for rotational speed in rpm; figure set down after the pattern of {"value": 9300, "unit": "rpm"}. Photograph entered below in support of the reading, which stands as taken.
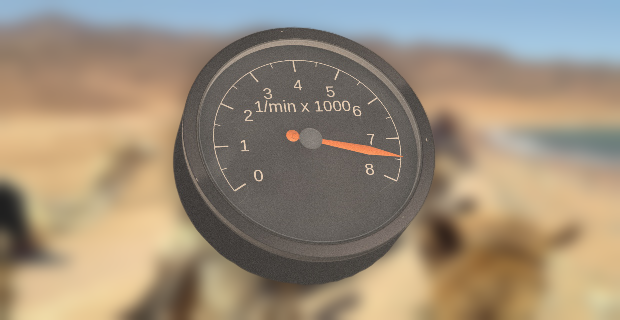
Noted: {"value": 7500, "unit": "rpm"}
